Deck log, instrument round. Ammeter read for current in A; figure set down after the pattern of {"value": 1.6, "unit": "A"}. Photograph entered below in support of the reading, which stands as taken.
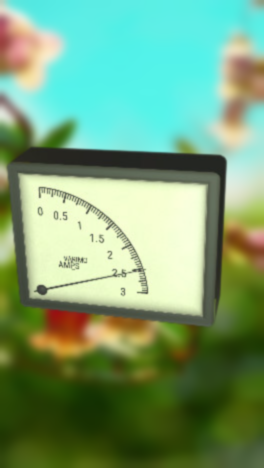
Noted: {"value": 2.5, "unit": "A"}
